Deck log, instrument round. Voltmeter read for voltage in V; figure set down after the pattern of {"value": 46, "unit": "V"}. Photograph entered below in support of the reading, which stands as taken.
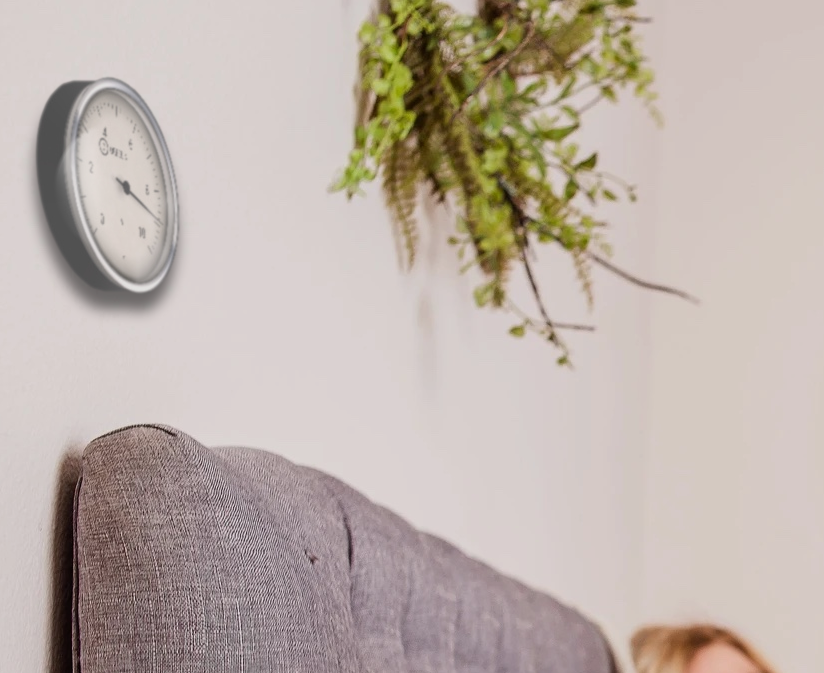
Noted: {"value": 9, "unit": "V"}
